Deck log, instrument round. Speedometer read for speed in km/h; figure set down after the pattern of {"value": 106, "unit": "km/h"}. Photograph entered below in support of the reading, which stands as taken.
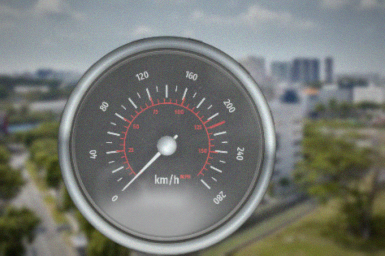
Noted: {"value": 0, "unit": "km/h"}
